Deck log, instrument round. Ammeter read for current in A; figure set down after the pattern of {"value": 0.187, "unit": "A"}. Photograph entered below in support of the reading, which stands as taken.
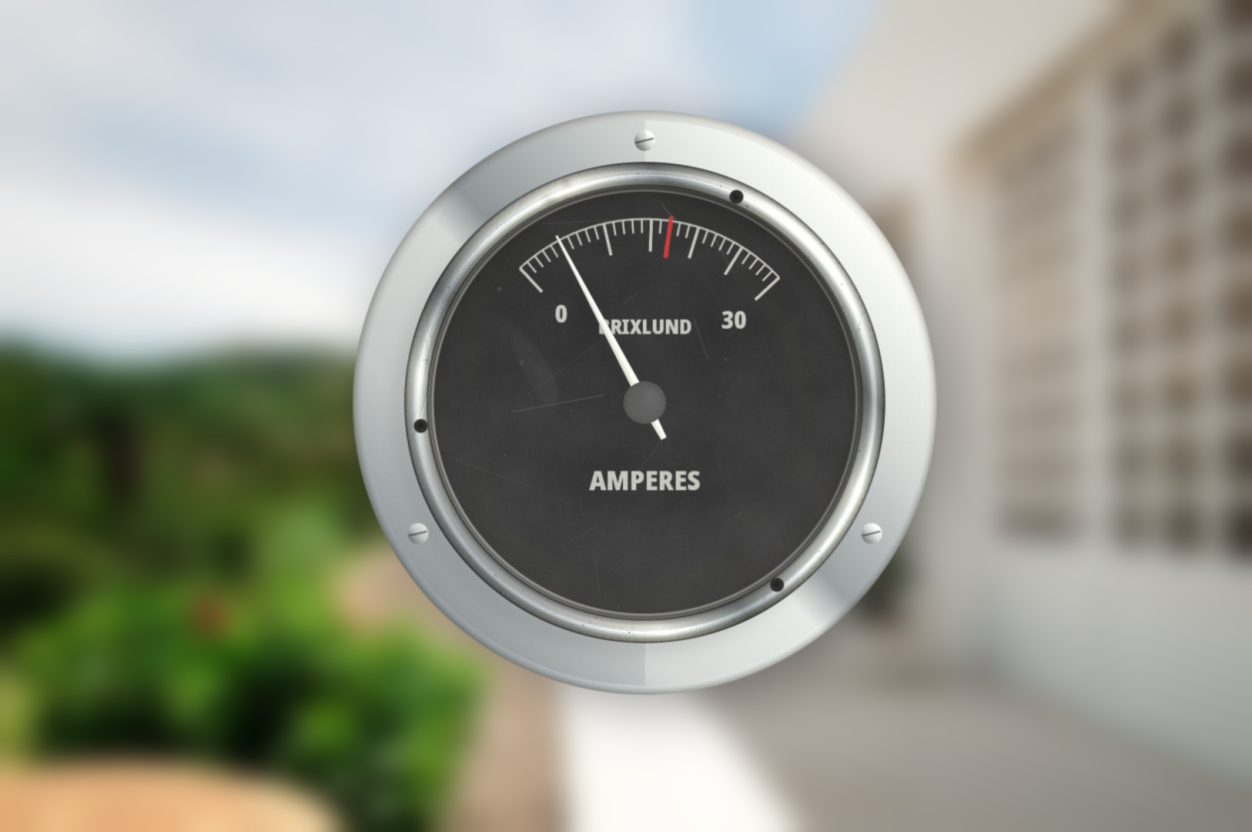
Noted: {"value": 5, "unit": "A"}
